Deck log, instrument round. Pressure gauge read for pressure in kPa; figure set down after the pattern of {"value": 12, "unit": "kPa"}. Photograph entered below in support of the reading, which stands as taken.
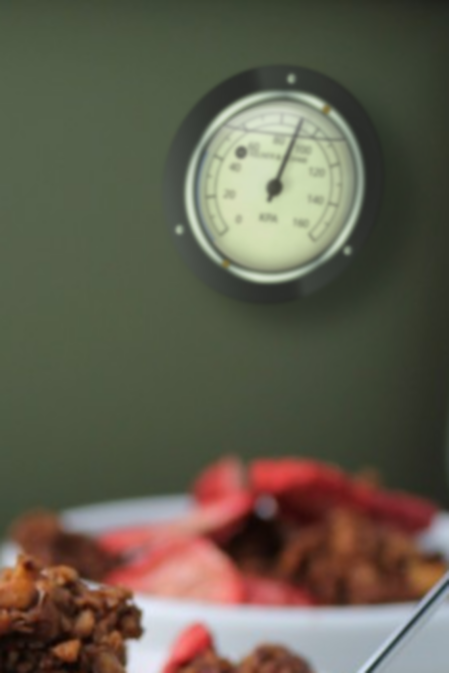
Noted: {"value": 90, "unit": "kPa"}
